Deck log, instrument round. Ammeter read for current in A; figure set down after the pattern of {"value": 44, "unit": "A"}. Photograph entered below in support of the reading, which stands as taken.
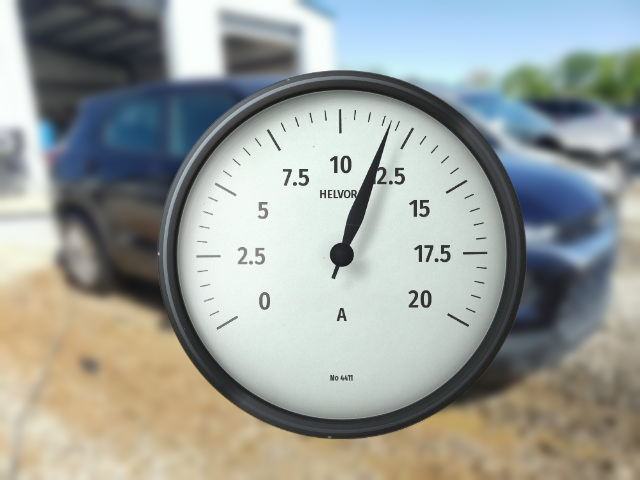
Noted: {"value": 11.75, "unit": "A"}
